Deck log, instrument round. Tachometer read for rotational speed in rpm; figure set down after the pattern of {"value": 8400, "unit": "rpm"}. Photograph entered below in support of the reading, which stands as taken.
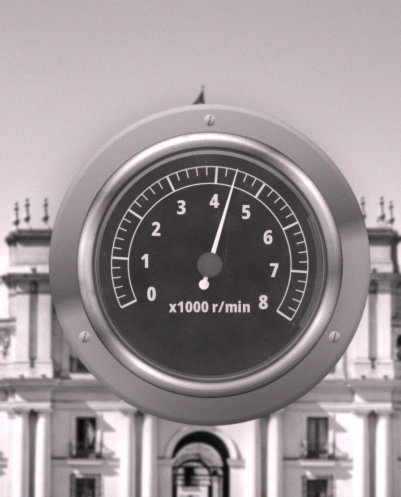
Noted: {"value": 4400, "unit": "rpm"}
